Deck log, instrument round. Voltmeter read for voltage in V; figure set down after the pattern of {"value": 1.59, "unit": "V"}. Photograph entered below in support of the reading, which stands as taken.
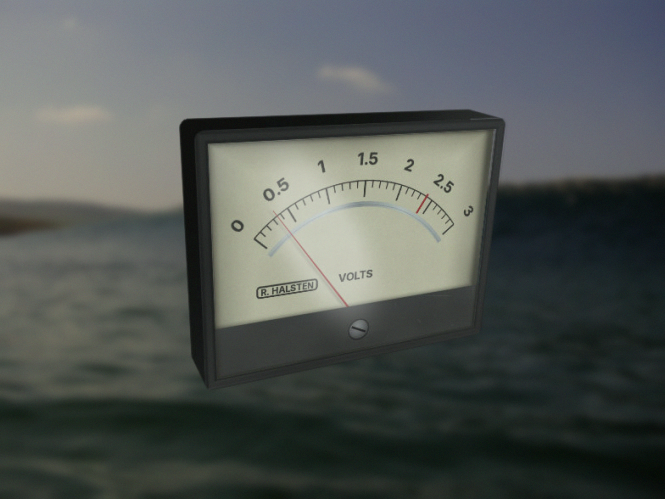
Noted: {"value": 0.35, "unit": "V"}
